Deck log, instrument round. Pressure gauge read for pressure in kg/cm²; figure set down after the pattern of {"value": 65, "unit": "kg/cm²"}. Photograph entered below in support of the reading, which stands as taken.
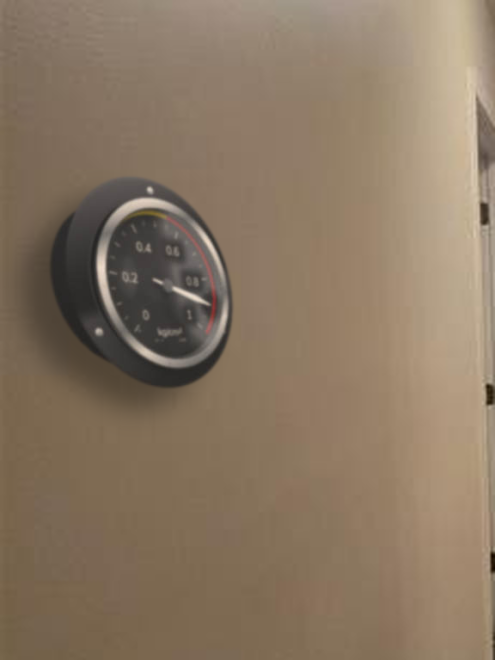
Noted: {"value": 0.9, "unit": "kg/cm²"}
